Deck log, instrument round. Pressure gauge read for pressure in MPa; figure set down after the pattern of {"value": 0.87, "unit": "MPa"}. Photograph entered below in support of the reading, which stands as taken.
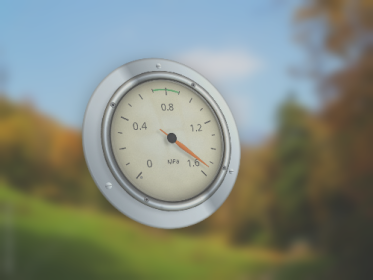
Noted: {"value": 1.55, "unit": "MPa"}
